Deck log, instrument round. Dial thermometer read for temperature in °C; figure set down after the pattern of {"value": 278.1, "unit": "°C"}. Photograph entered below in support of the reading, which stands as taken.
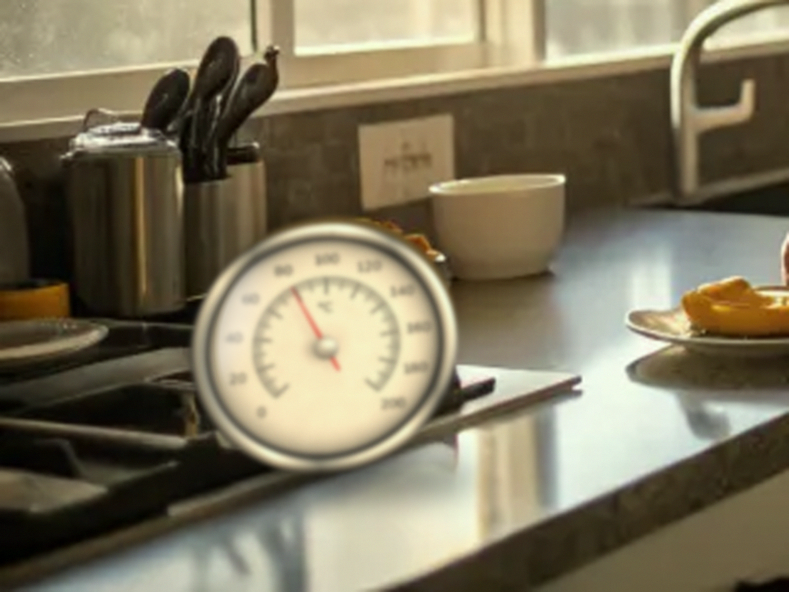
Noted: {"value": 80, "unit": "°C"}
